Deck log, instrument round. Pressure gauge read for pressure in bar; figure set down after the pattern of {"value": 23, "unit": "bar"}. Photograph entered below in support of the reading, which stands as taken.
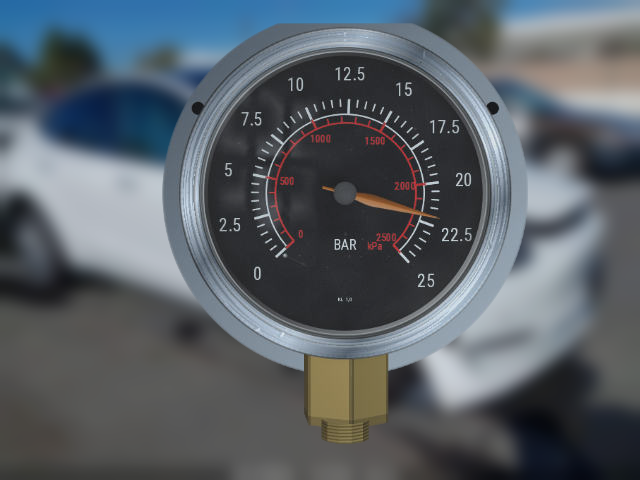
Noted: {"value": 22, "unit": "bar"}
